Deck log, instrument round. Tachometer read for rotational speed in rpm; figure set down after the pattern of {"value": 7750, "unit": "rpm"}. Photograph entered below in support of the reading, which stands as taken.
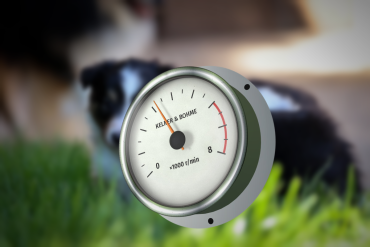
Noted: {"value": 3250, "unit": "rpm"}
